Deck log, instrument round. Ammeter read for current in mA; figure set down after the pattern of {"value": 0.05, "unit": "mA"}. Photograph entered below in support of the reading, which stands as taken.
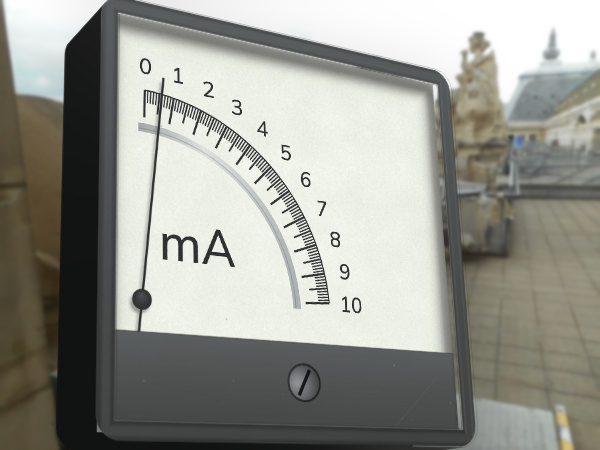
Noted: {"value": 0.5, "unit": "mA"}
